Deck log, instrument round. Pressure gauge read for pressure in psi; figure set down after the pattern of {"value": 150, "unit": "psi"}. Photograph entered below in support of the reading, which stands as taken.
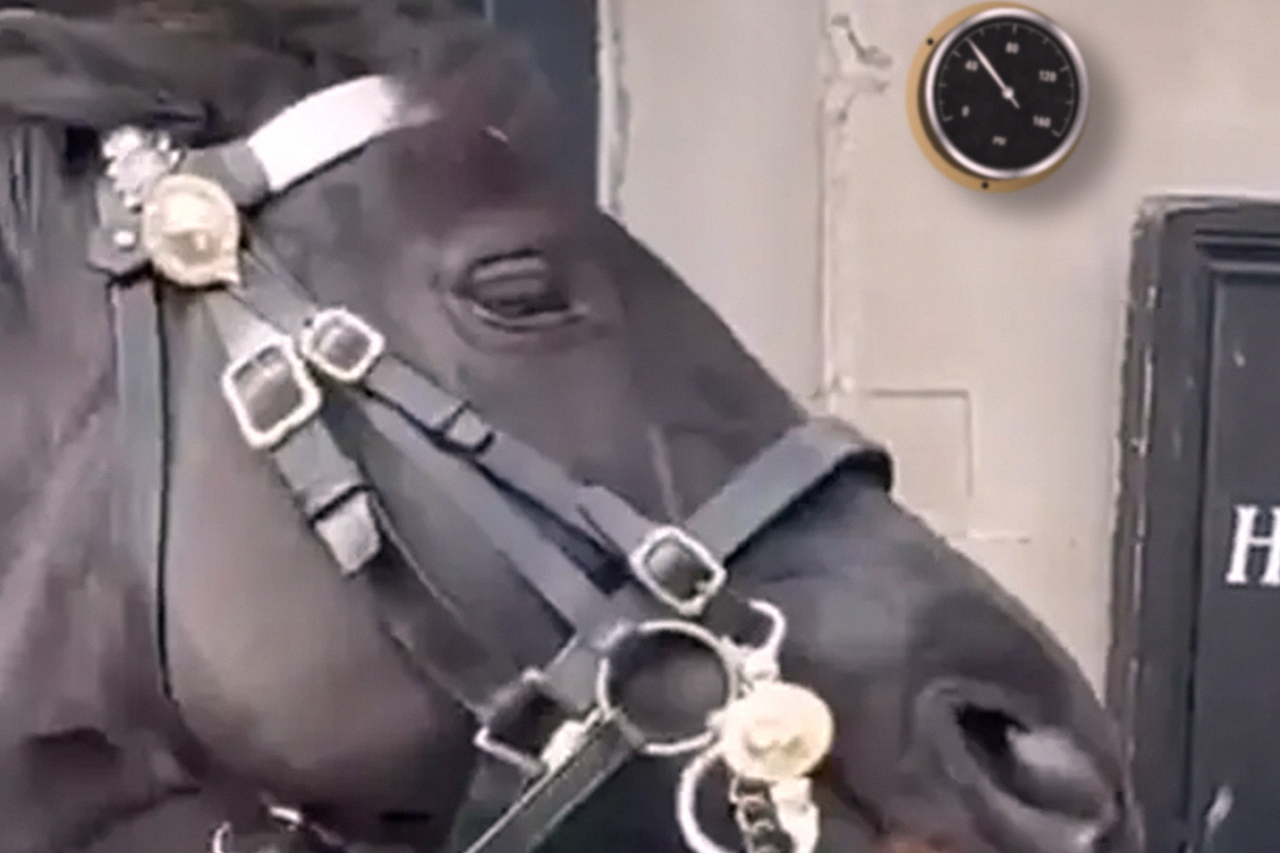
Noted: {"value": 50, "unit": "psi"}
